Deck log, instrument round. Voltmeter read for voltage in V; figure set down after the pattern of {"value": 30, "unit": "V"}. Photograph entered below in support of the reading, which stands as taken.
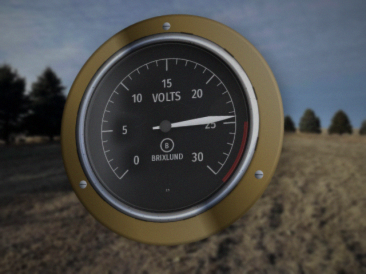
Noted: {"value": 24.5, "unit": "V"}
